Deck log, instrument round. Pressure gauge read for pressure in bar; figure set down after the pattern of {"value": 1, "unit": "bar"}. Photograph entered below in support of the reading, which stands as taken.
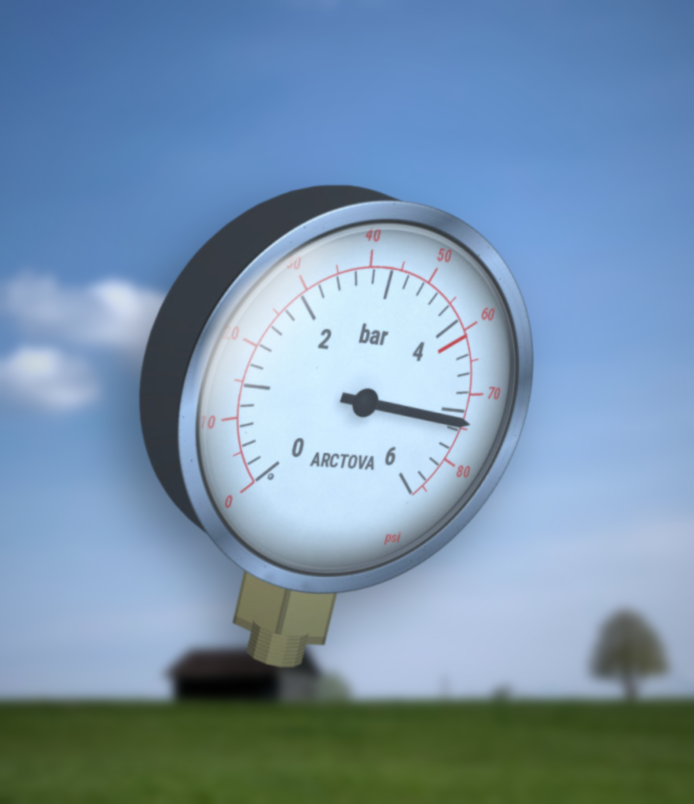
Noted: {"value": 5.1, "unit": "bar"}
